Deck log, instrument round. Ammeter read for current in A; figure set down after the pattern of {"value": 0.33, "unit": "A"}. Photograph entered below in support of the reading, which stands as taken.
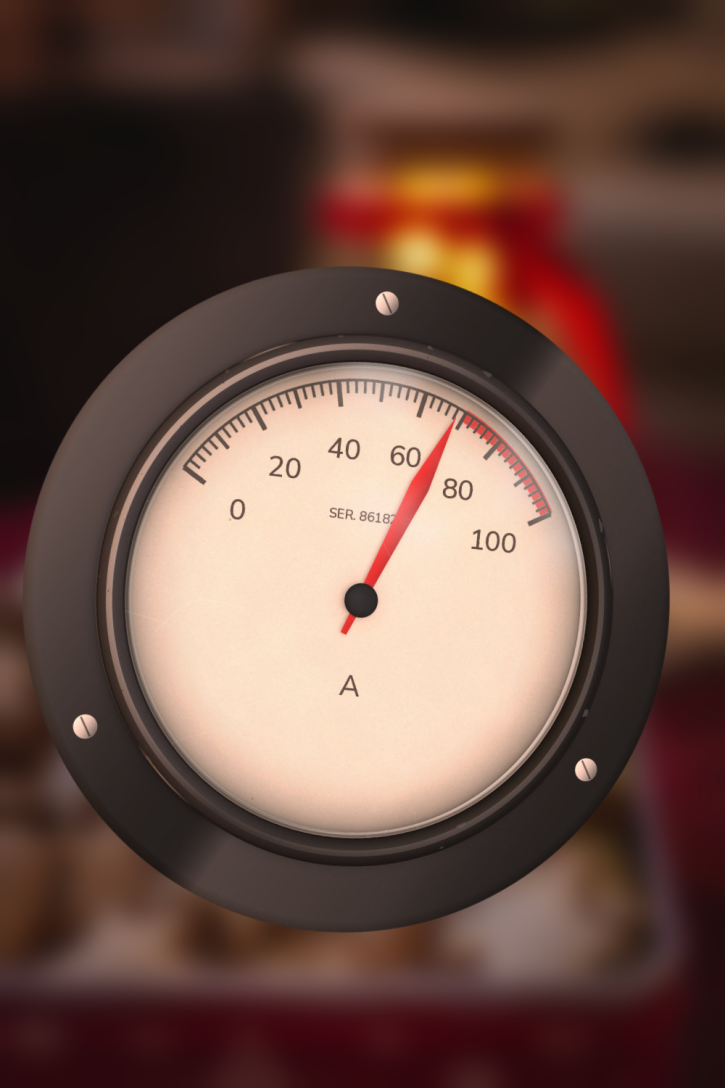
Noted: {"value": 68, "unit": "A"}
